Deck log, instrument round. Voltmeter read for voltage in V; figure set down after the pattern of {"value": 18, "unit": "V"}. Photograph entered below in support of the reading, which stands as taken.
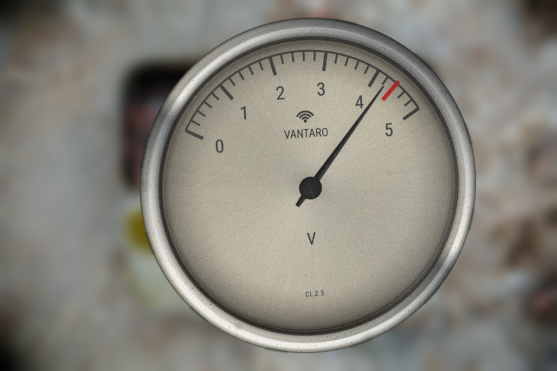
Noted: {"value": 4.2, "unit": "V"}
